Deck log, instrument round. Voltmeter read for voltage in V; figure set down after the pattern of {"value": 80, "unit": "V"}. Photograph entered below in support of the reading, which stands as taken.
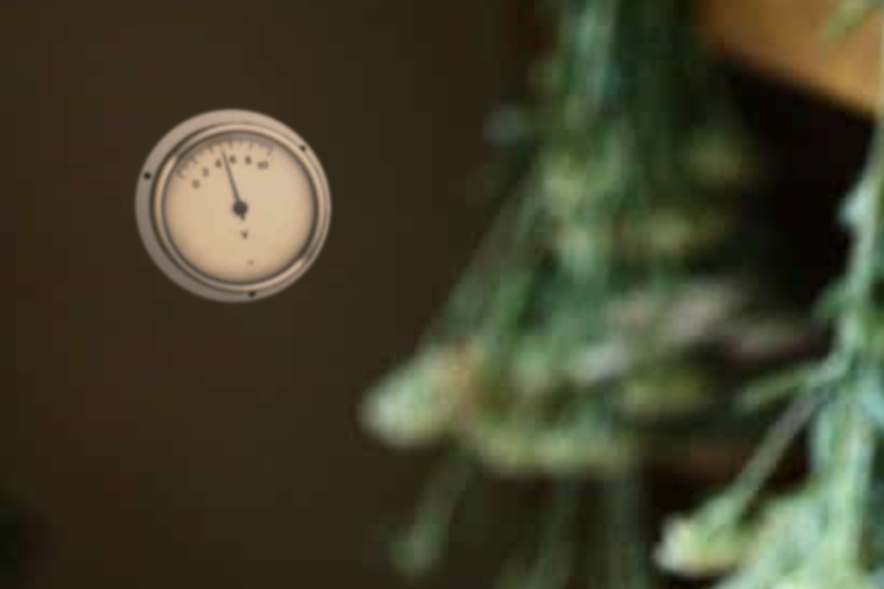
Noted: {"value": 5, "unit": "V"}
